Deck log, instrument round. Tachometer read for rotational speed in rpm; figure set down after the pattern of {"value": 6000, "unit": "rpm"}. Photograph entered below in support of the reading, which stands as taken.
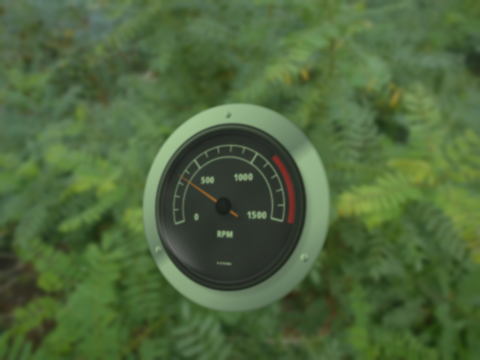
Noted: {"value": 350, "unit": "rpm"}
